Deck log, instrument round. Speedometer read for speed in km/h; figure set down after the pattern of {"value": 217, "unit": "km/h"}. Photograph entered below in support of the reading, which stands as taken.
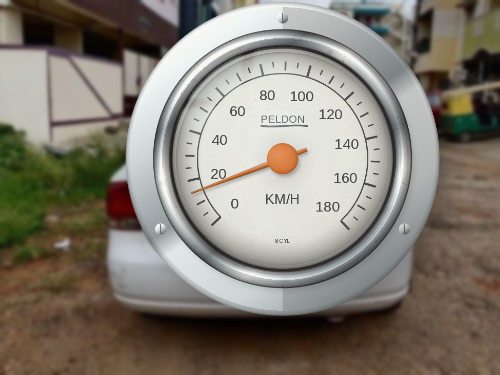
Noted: {"value": 15, "unit": "km/h"}
